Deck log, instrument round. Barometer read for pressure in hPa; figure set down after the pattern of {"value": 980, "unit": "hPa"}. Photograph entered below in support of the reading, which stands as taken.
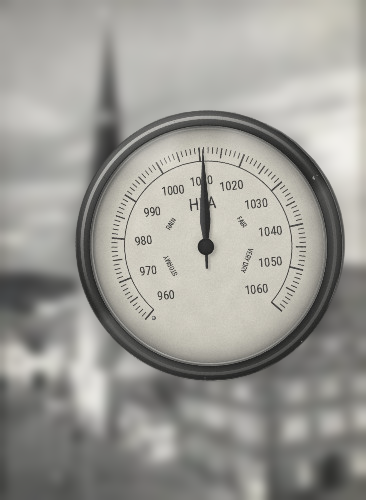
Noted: {"value": 1011, "unit": "hPa"}
